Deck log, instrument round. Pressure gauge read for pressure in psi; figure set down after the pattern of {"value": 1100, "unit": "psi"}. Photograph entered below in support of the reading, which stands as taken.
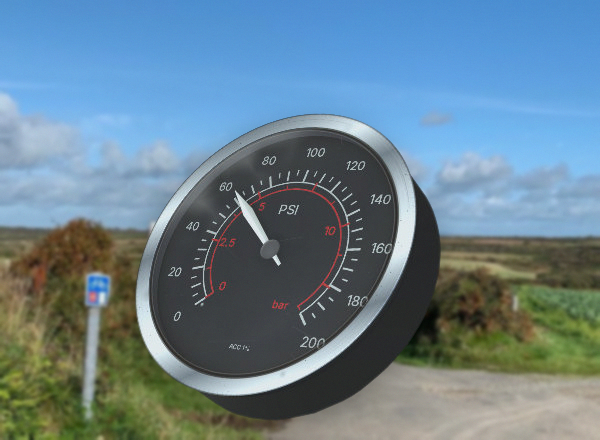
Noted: {"value": 62.5, "unit": "psi"}
